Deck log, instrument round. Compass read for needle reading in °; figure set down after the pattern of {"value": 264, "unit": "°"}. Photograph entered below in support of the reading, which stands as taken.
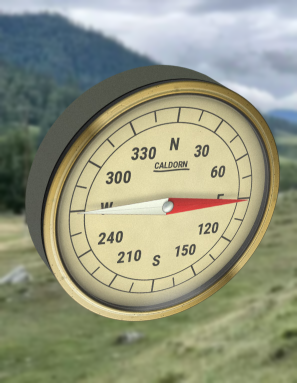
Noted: {"value": 90, "unit": "°"}
